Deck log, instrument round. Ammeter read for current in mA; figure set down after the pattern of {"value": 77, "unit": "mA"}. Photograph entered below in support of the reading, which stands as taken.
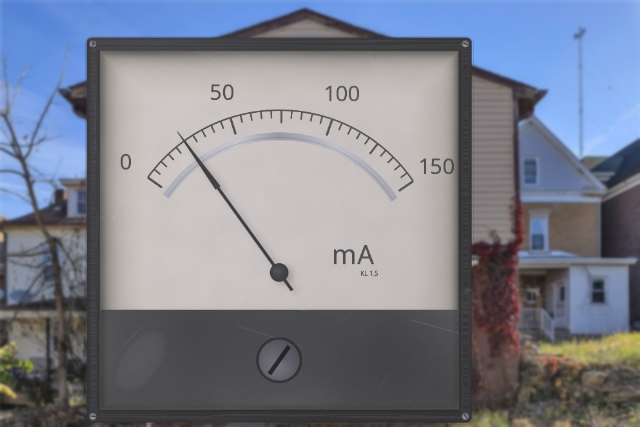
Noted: {"value": 25, "unit": "mA"}
